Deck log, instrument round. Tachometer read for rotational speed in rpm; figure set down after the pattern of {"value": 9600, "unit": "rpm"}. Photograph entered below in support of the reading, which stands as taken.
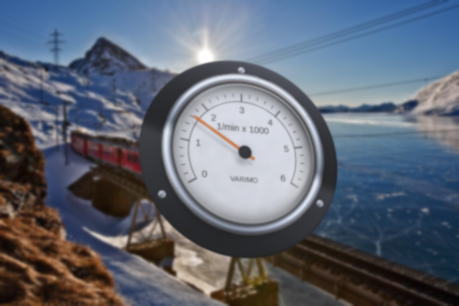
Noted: {"value": 1600, "unit": "rpm"}
